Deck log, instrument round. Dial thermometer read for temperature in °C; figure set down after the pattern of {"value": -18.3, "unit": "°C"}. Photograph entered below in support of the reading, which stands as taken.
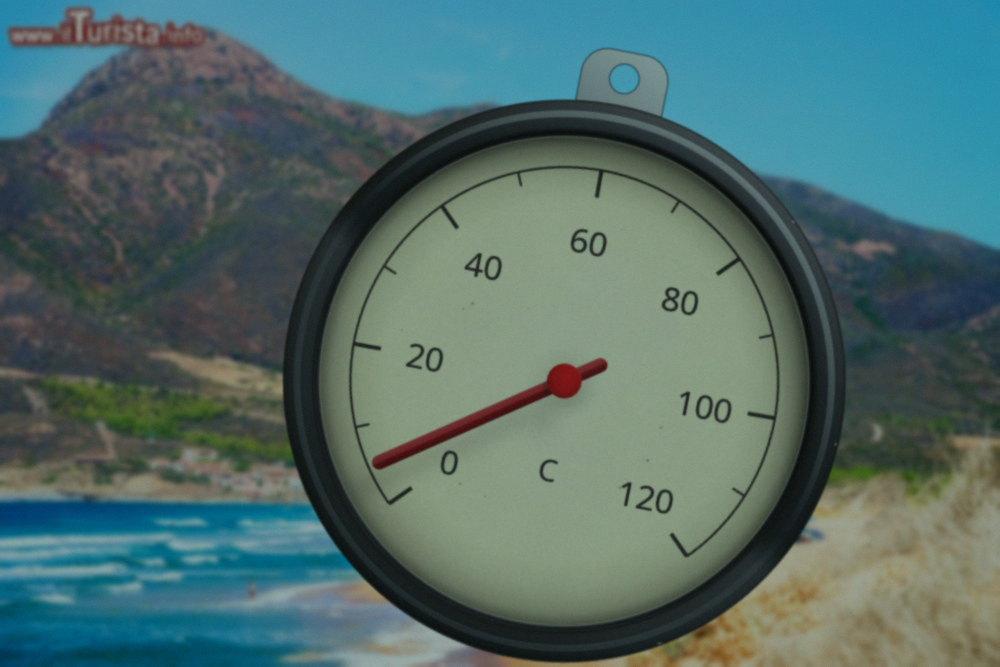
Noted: {"value": 5, "unit": "°C"}
